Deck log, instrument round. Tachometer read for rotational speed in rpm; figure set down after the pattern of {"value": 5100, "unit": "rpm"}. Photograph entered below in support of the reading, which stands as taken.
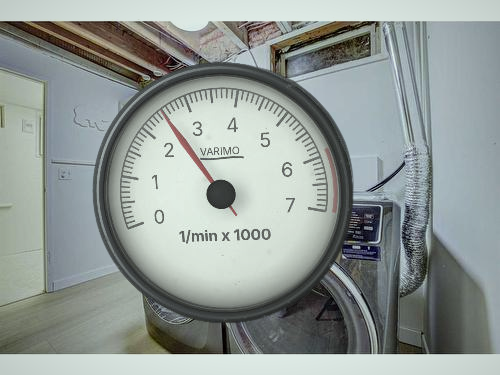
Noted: {"value": 2500, "unit": "rpm"}
